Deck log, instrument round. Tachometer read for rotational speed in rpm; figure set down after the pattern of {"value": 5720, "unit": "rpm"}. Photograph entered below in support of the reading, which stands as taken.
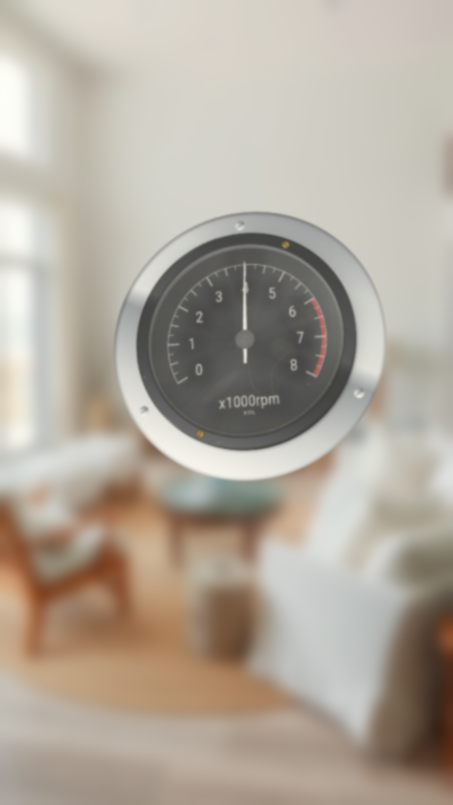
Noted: {"value": 4000, "unit": "rpm"}
